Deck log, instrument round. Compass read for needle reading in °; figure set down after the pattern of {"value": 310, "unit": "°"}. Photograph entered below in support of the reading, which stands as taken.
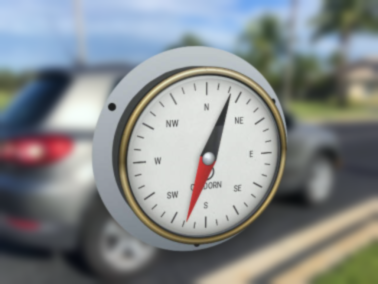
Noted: {"value": 200, "unit": "°"}
